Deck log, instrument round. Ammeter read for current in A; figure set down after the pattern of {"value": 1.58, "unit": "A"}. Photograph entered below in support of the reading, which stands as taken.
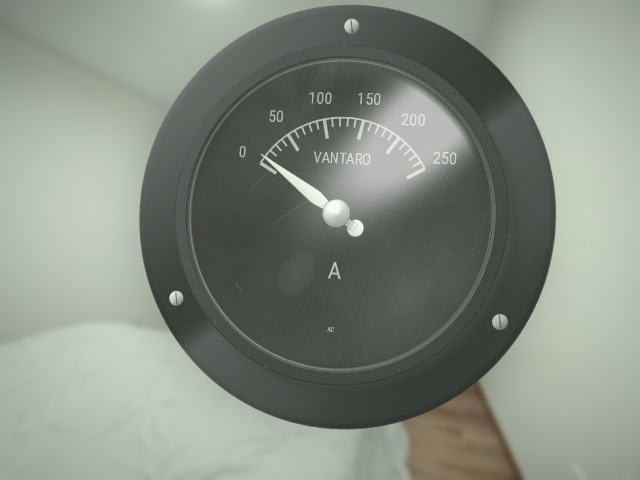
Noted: {"value": 10, "unit": "A"}
